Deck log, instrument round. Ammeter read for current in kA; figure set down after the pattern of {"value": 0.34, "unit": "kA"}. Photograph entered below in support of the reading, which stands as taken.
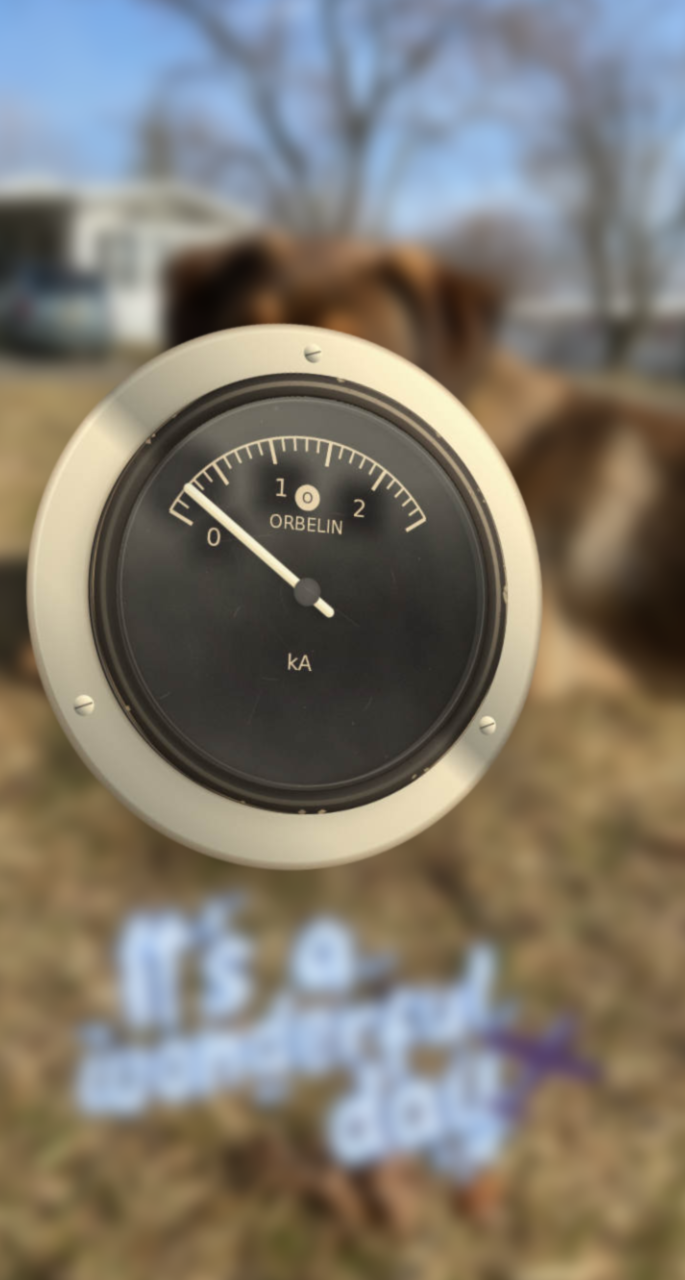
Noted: {"value": 0.2, "unit": "kA"}
